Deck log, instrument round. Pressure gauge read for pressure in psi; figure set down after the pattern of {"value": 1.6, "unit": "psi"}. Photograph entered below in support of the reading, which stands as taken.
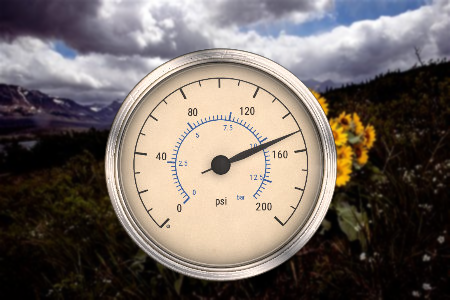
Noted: {"value": 150, "unit": "psi"}
